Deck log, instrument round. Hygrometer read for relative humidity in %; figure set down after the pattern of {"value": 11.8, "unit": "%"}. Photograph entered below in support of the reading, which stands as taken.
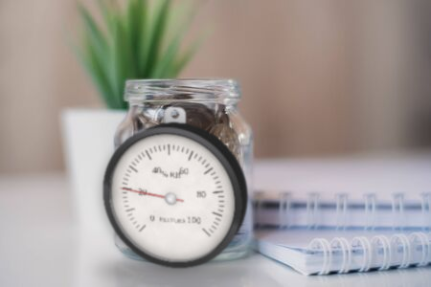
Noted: {"value": 20, "unit": "%"}
